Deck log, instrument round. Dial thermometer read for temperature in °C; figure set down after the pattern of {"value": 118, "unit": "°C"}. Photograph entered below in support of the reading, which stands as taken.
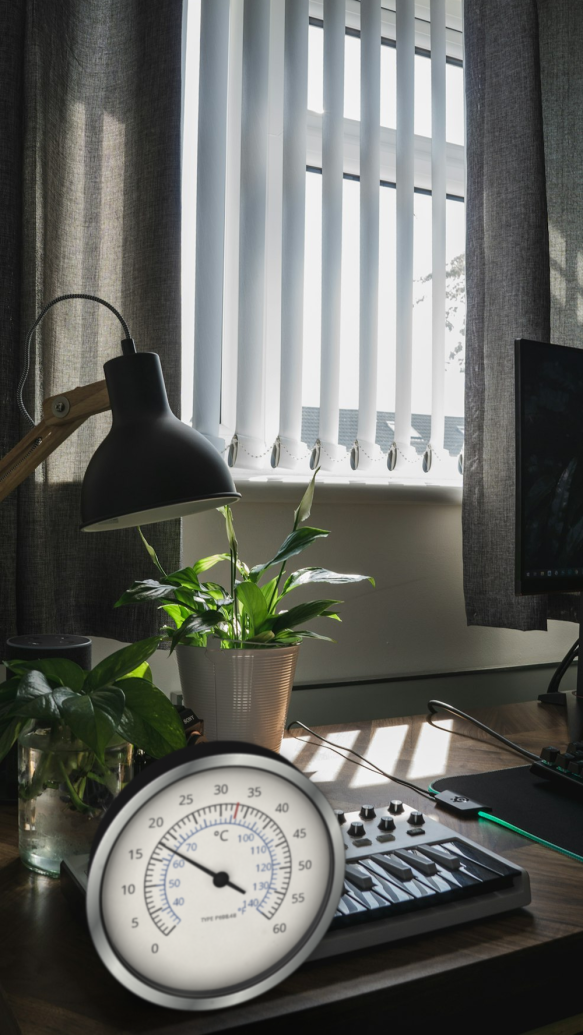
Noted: {"value": 18, "unit": "°C"}
